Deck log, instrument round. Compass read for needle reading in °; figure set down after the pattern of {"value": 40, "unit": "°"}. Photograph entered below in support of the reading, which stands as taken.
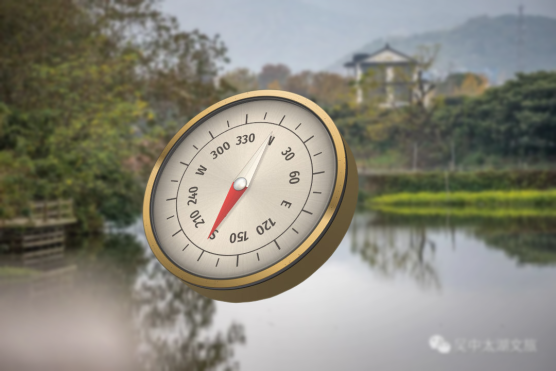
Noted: {"value": 180, "unit": "°"}
